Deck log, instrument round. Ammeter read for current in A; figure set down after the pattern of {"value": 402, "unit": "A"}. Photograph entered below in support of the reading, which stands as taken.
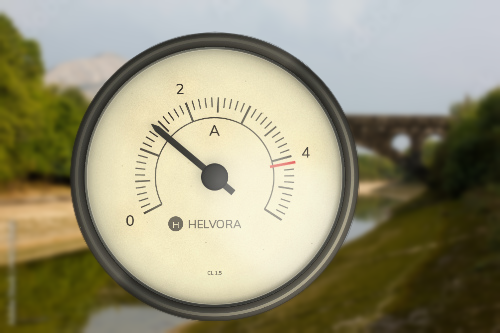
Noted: {"value": 1.4, "unit": "A"}
